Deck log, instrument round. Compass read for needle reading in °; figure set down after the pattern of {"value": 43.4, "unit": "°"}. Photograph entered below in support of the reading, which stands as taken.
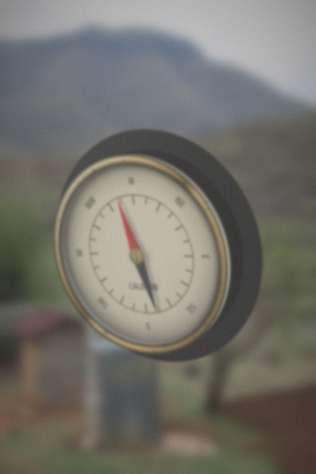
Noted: {"value": 345, "unit": "°"}
